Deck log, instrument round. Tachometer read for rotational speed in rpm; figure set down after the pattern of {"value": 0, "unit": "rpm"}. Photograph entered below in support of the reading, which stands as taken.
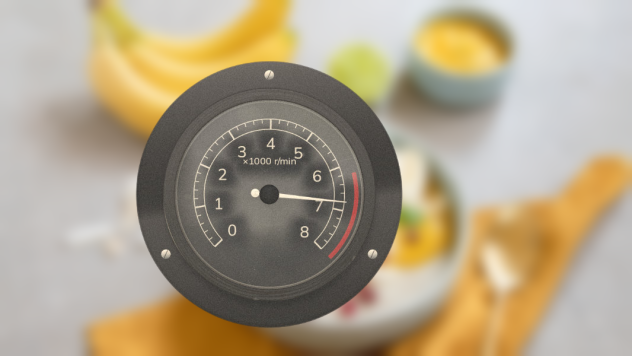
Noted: {"value": 6800, "unit": "rpm"}
